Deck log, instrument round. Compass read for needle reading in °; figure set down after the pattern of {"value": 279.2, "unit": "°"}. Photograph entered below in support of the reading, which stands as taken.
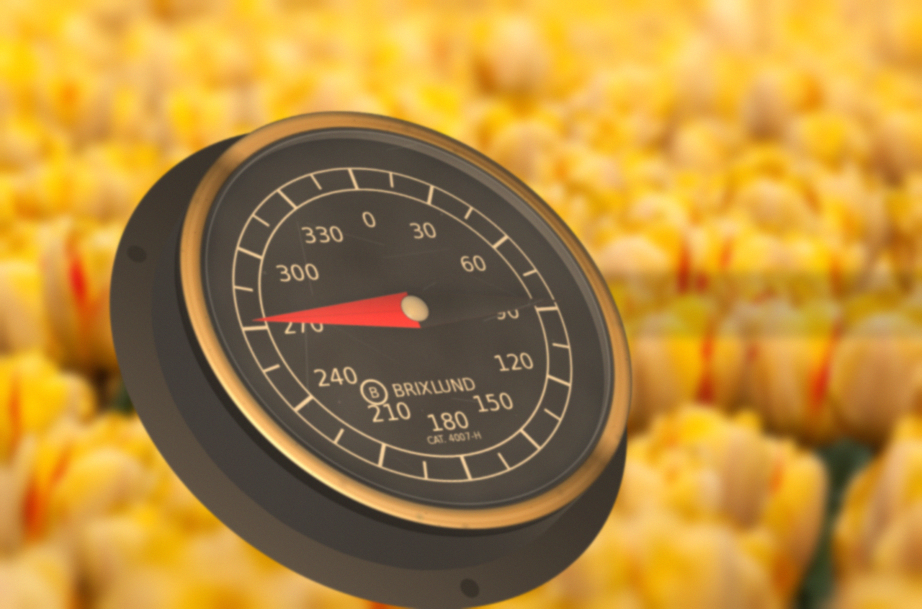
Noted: {"value": 270, "unit": "°"}
